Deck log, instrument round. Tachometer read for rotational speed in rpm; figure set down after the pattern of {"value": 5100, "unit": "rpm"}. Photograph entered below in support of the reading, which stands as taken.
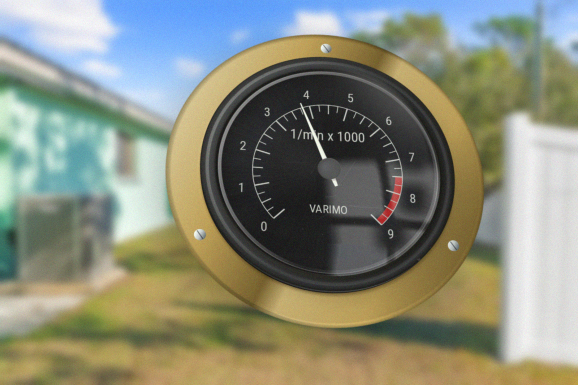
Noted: {"value": 3750, "unit": "rpm"}
